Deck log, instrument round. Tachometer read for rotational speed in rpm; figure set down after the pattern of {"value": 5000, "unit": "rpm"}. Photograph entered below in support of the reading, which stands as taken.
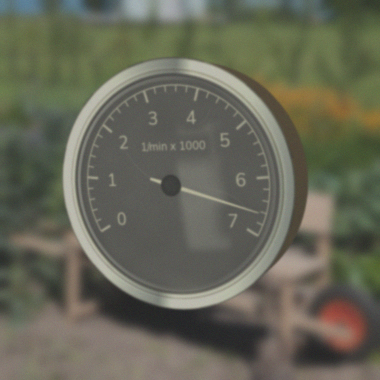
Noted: {"value": 6600, "unit": "rpm"}
